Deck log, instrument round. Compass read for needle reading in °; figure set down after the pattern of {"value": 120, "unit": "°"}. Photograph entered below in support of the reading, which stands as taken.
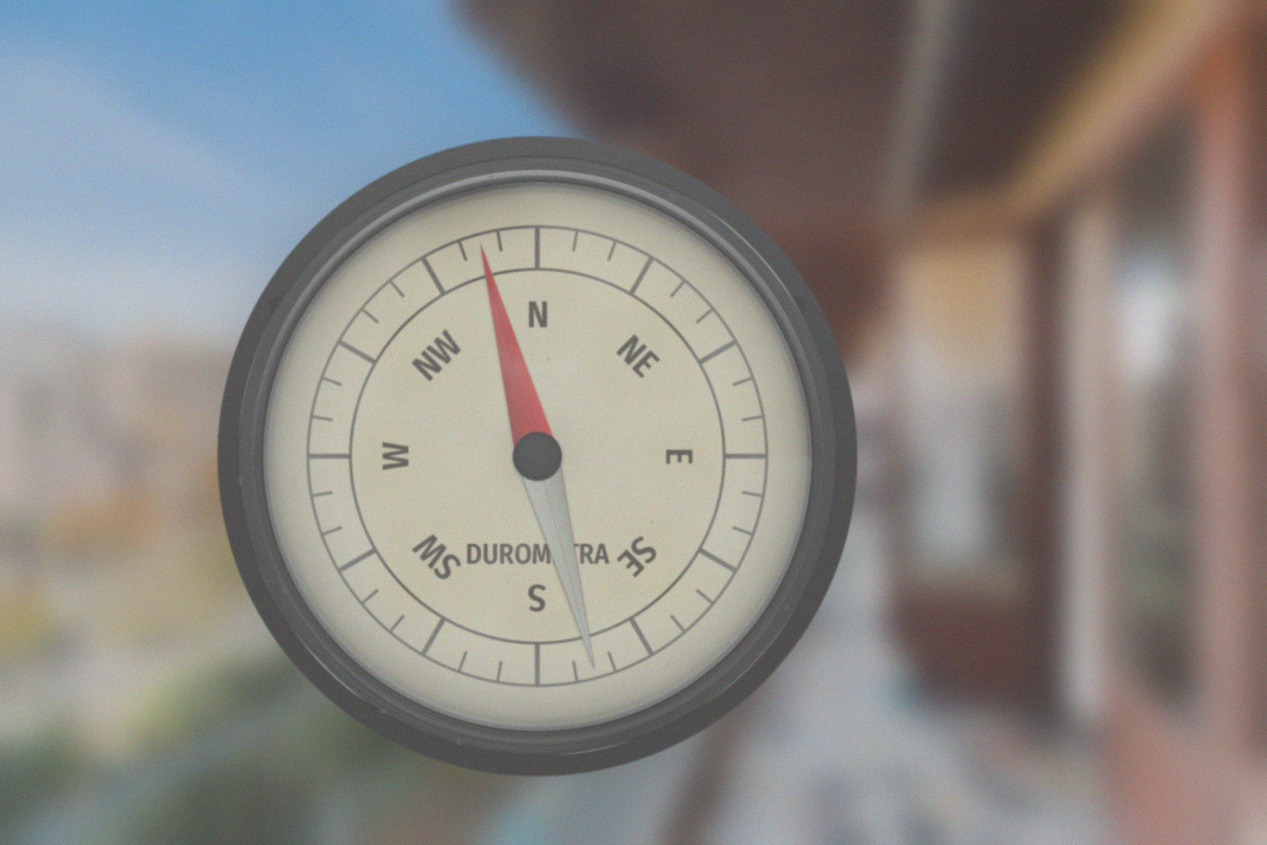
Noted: {"value": 345, "unit": "°"}
